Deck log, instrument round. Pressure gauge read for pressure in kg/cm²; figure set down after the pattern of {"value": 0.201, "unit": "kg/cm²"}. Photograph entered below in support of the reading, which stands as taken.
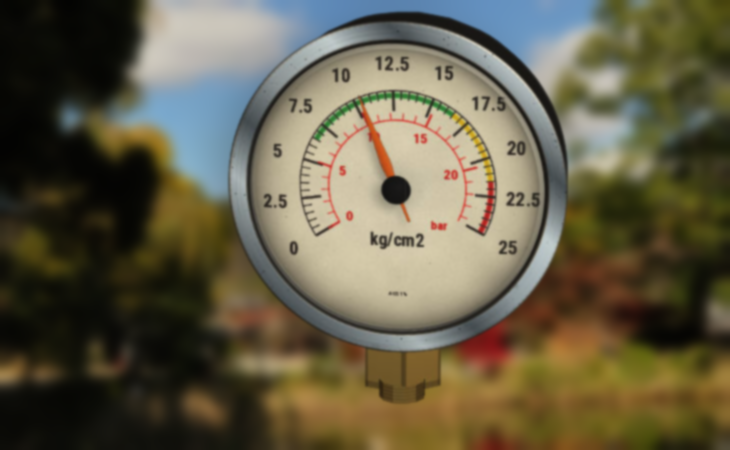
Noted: {"value": 10.5, "unit": "kg/cm²"}
